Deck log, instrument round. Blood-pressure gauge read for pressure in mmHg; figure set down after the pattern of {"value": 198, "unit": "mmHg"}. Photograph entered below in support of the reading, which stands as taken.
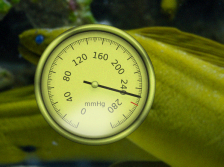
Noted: {"value": 250, "unit": "mmHg"}
